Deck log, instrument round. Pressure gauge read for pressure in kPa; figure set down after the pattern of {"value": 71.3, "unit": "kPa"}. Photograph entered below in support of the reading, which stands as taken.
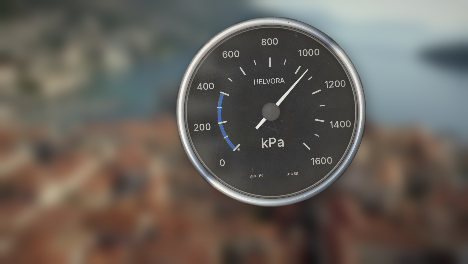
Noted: {"value": 1050, "unit": "kPa"}
